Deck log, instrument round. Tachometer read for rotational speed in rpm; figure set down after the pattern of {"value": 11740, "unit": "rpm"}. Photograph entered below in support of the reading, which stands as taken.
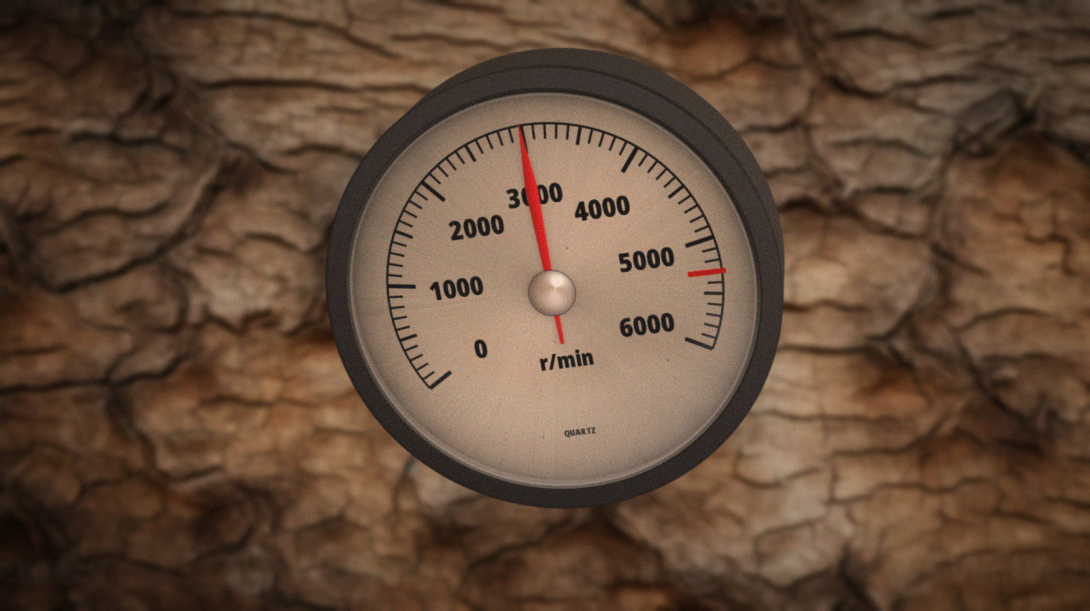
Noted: {"value": 3000, "unit": "rpm"}
